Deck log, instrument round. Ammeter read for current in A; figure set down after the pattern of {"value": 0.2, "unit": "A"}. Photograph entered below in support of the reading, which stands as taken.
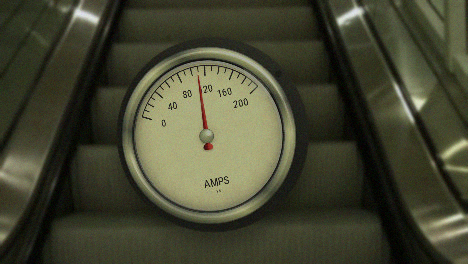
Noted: {"value": 110, "unit": "A"}
